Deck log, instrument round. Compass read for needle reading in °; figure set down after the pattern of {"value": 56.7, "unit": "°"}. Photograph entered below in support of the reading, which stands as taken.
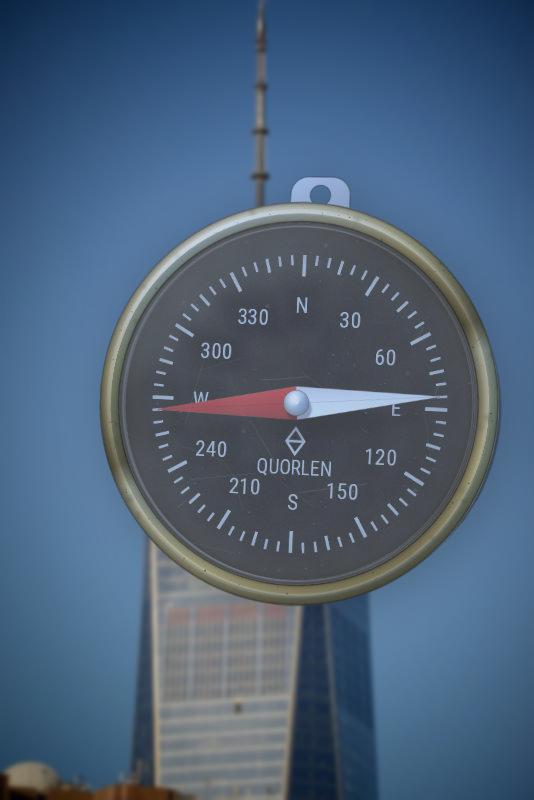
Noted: {"value": 265, "unit": "°"}
